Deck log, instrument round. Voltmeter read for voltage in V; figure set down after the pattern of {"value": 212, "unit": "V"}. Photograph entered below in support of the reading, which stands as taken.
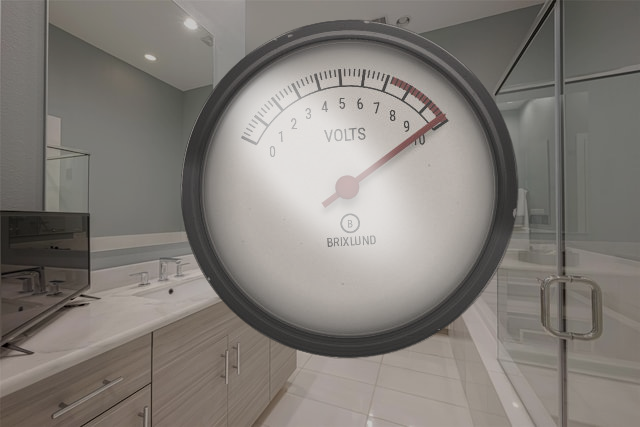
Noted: {"value": 9.8, "unit": "V"}
